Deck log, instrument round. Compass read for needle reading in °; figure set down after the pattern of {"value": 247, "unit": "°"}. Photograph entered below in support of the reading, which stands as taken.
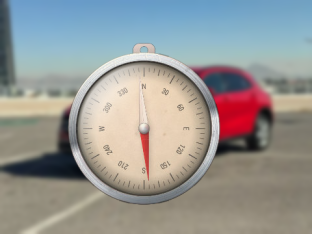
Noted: {"value": 175, "unit": "°"}
